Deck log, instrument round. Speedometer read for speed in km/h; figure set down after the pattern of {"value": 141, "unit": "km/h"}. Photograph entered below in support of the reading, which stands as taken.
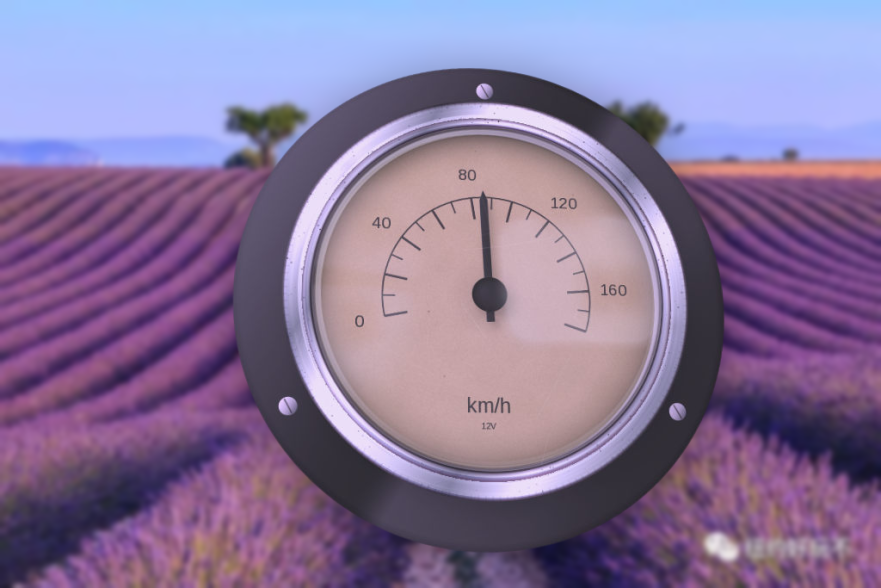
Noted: {"value": 85, "unit": "km/h"}
